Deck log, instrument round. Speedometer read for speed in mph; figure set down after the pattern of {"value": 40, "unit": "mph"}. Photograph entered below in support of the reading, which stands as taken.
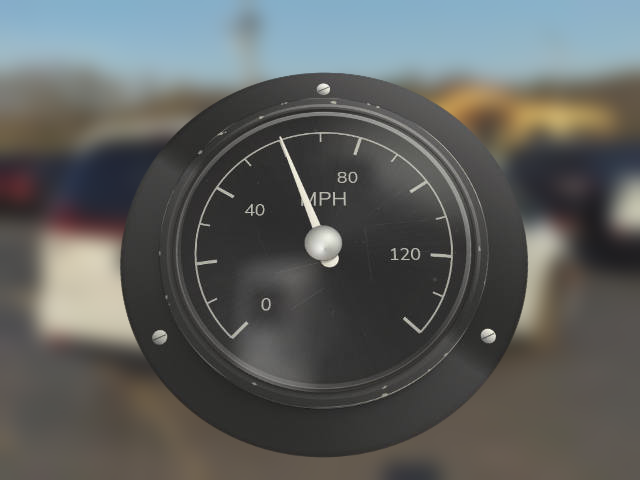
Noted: {"value": 60, "unit": "mph"}
